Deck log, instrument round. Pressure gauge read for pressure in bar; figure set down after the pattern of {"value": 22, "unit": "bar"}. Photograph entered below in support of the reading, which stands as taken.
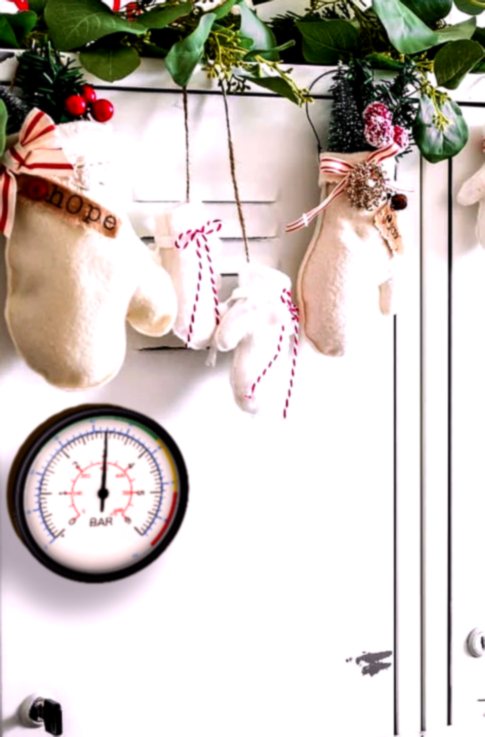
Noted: {"value": 3, "unit": "bar"}
